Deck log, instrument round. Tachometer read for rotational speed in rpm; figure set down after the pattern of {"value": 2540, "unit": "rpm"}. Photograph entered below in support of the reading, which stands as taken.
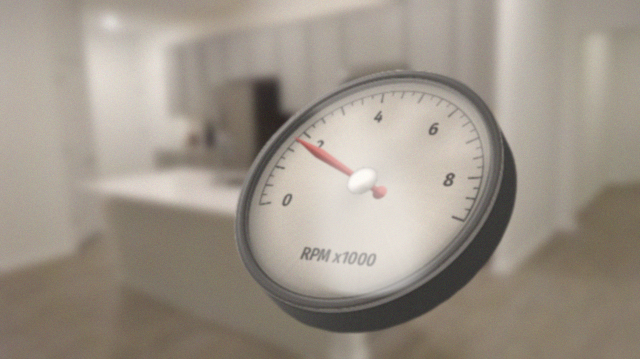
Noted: {"value": 1750, "unit": "rpm"}
